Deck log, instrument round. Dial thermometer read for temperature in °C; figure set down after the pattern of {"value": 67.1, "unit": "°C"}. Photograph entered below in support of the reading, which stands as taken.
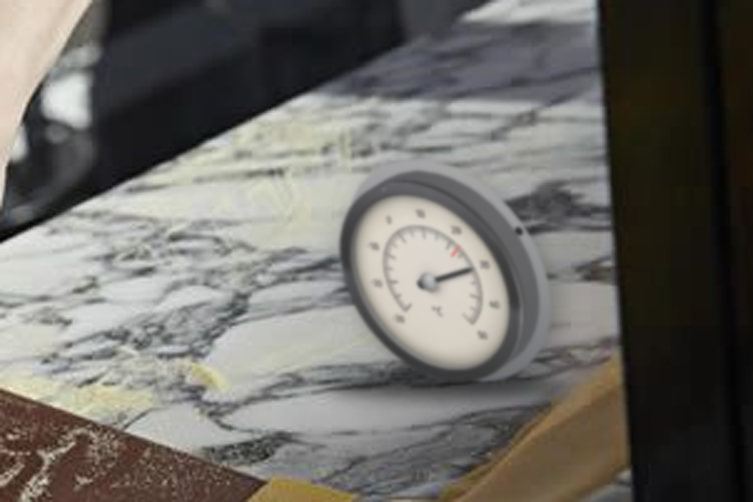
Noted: {"value": 30, "unit": "°C"}
